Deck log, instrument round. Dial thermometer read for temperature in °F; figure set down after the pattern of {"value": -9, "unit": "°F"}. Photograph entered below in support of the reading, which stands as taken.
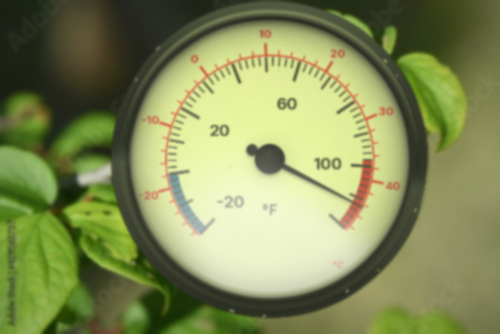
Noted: {"value": 112, "unit": "°F"}
